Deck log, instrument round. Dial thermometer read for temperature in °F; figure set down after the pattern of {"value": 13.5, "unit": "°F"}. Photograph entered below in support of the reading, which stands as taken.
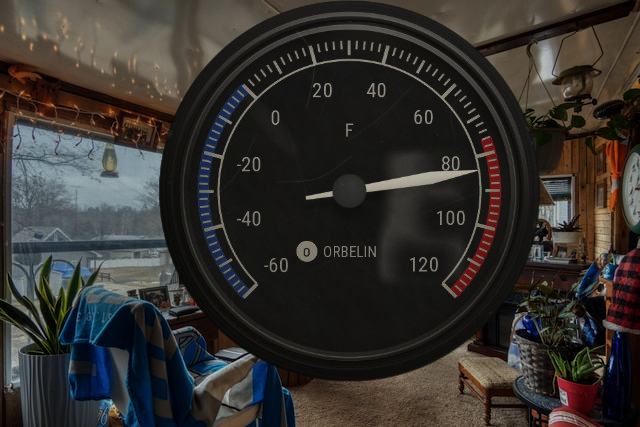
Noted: {"value": 84, "unit": "°F"}
